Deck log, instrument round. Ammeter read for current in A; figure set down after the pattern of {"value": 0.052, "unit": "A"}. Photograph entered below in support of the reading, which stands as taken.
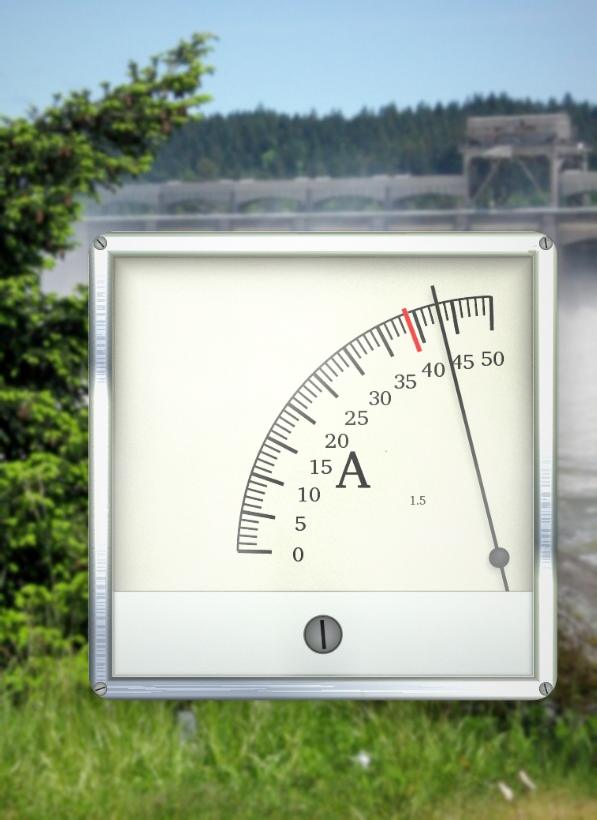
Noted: {"value": 43, "unit": "A"}
